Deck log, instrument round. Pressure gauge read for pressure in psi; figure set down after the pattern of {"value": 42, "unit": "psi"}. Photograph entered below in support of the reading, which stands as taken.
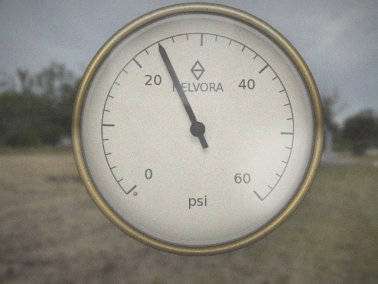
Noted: {"value": 24, "unit": "psi"}
